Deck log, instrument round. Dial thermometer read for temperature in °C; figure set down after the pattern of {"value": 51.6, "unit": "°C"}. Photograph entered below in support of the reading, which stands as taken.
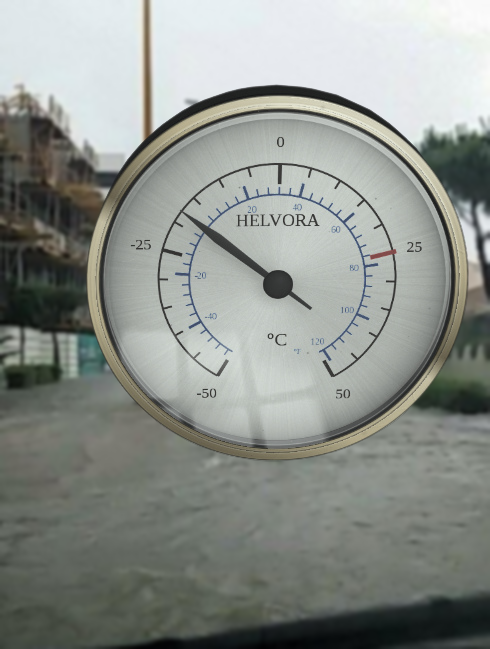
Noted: {"value": -17.5, "unit": "°C"}
